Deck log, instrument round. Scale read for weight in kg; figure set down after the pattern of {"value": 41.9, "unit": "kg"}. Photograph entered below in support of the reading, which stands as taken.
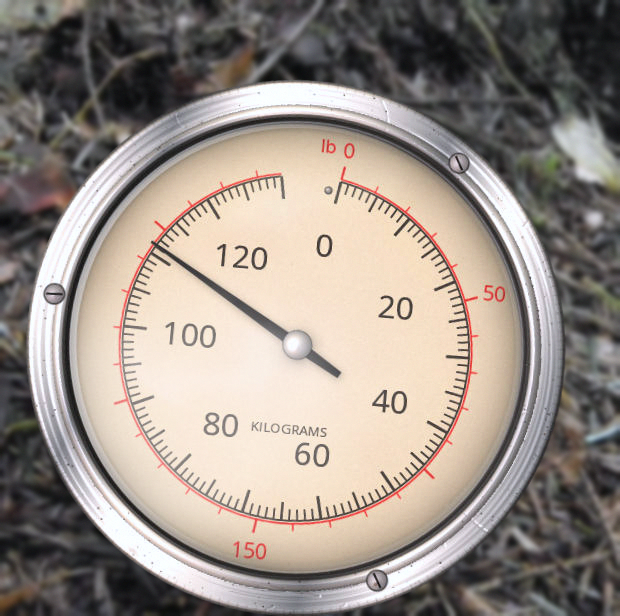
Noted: {"value": 111, "unit": "kg"}
